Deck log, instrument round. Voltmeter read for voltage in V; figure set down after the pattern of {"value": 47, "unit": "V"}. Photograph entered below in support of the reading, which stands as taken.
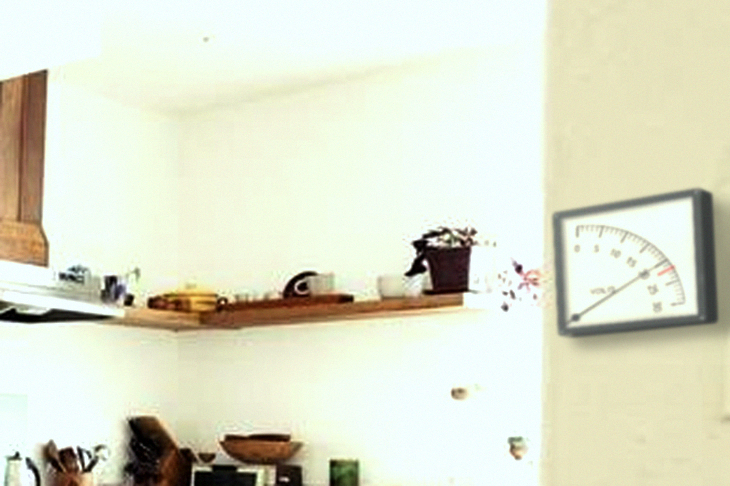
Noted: {"value": 20, "unit": "V"}
